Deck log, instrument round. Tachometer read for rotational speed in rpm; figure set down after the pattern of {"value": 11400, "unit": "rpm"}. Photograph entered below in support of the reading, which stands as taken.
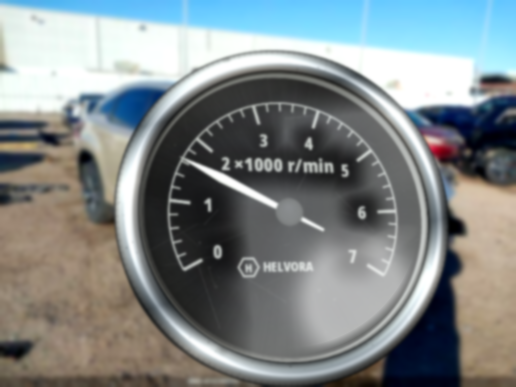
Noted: {"value": 1600, "unit": "rpm"}
